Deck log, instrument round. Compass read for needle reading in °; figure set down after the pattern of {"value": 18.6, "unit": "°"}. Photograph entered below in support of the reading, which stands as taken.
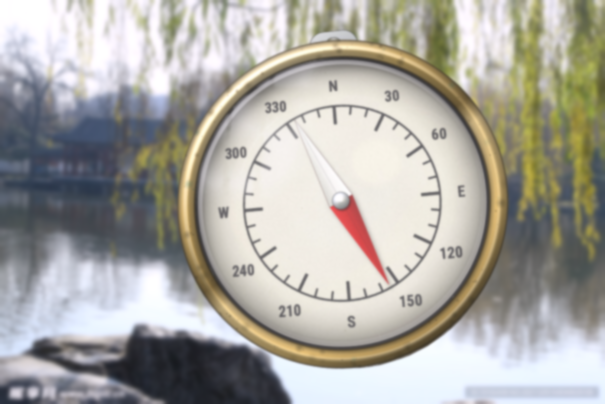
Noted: {"value": 155, "unit": "°"}
